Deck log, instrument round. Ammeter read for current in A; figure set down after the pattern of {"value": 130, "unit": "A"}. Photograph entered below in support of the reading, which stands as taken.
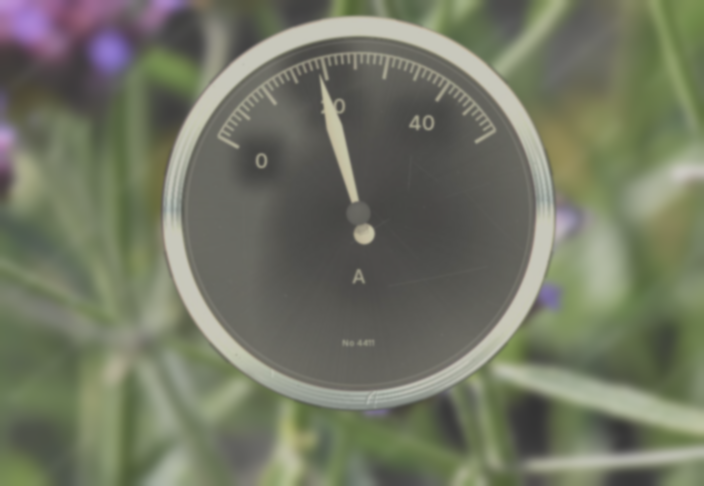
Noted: {"value": 19, "unit": "A"}
